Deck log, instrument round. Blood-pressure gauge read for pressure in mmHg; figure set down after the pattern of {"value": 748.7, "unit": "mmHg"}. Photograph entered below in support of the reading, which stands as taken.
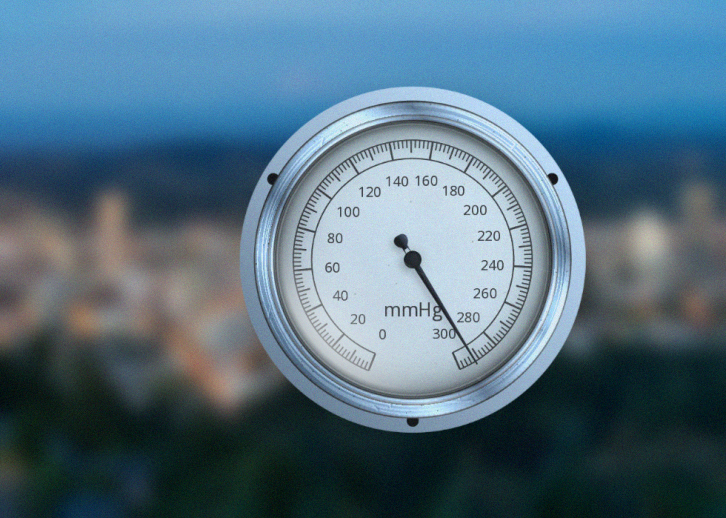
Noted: {"value": 292, "unit": "mmHg"}
